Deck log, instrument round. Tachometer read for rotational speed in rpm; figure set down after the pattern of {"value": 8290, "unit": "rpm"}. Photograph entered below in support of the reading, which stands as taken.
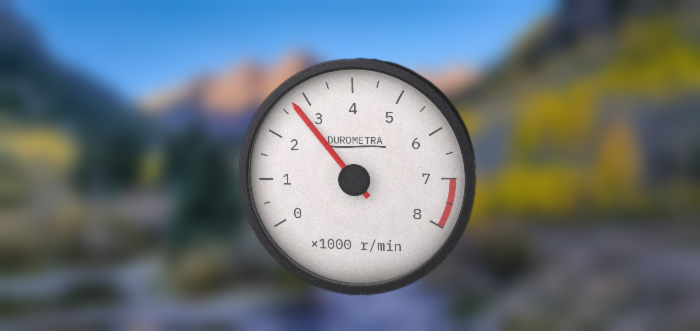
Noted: {"value": 2750, "unit": "rpm"}
